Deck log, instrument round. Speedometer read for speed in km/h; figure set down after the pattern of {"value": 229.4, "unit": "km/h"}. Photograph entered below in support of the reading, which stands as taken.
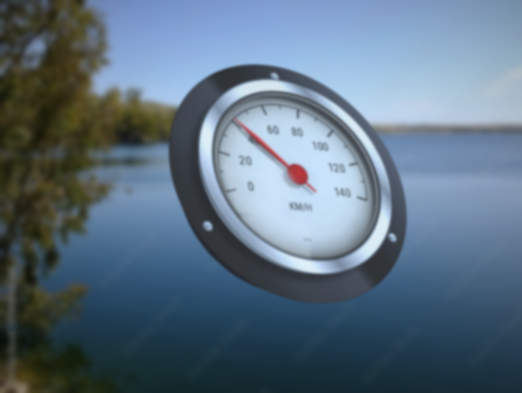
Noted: {"value": 40, "unit": "km/h"}
